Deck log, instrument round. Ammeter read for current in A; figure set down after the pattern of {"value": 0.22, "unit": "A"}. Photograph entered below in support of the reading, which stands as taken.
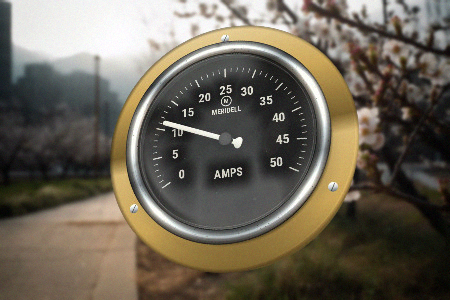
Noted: {"value": 11, "unit": "A"}
